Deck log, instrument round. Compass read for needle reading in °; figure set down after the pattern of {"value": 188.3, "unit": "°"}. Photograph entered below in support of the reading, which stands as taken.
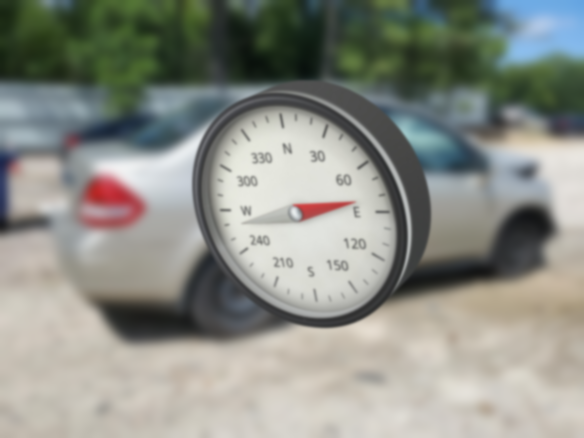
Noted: {"value": 80, "unit": "°"}
